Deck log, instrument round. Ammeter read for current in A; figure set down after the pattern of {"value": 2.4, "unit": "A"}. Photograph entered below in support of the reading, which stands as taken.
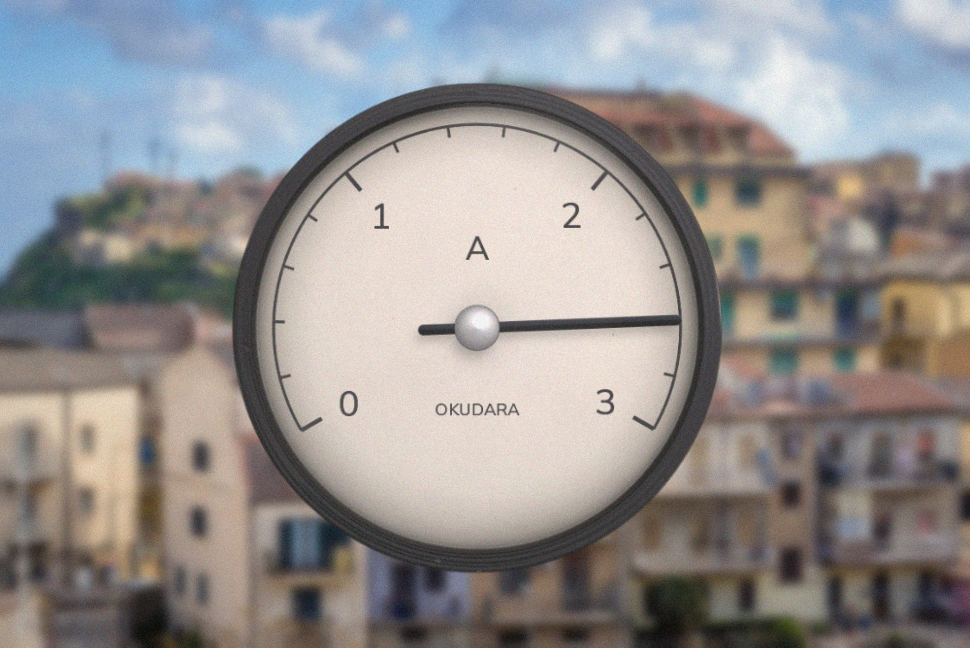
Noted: {"value": 2.6, "unit": "A"}
